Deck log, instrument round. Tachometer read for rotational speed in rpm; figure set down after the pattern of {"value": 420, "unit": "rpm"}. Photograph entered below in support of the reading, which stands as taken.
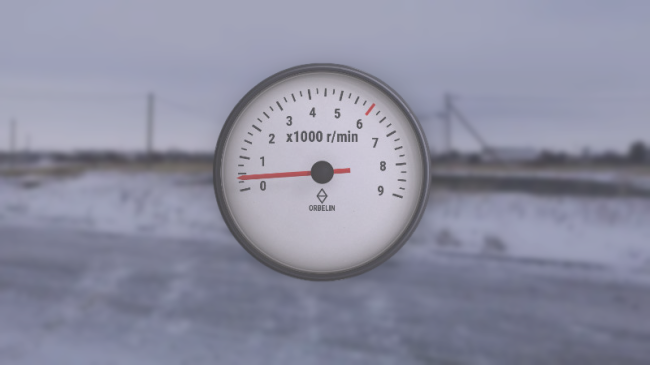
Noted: {"value": 375, "unit": "rpm"}
